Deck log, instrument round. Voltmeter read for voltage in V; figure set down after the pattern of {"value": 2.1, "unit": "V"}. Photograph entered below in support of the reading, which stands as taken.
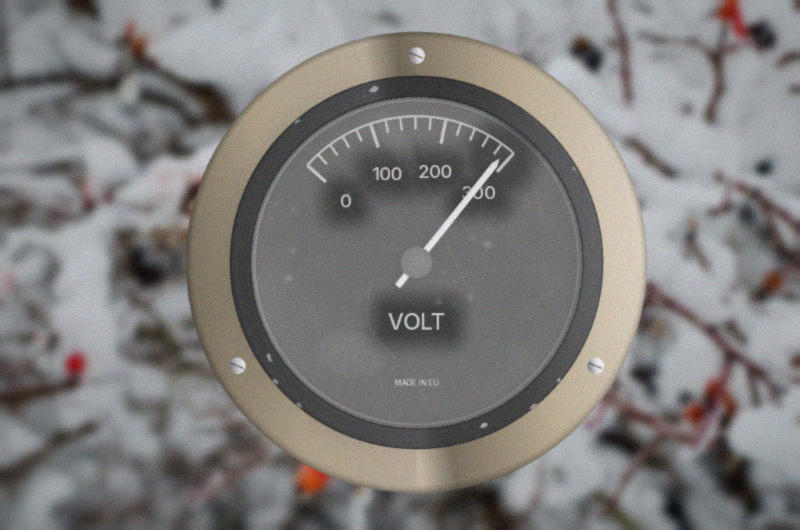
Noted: {"value": 290, "unit": "V"}
